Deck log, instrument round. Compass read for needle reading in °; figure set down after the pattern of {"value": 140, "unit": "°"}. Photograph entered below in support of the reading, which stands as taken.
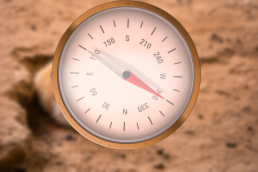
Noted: {"value": 300, "unit": "°"}
